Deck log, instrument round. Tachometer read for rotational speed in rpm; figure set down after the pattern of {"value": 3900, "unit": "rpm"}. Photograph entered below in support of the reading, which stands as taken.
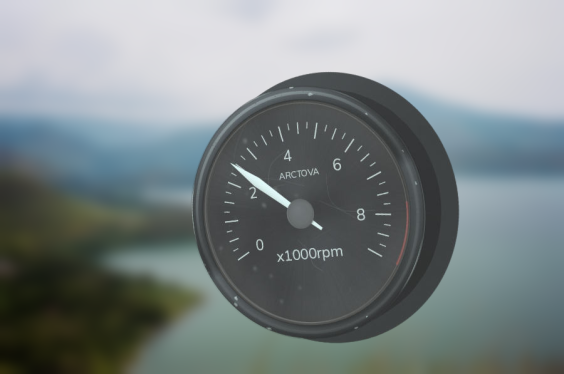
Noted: {"value": 2500, "unit": "rpm"}
